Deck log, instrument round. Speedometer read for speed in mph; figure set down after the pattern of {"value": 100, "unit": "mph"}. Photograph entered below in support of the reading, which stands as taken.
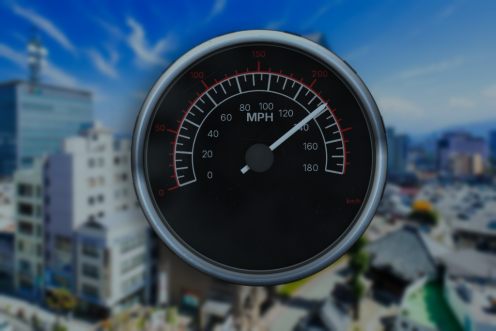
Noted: {"value": 137.5, "unit": "mph"}
